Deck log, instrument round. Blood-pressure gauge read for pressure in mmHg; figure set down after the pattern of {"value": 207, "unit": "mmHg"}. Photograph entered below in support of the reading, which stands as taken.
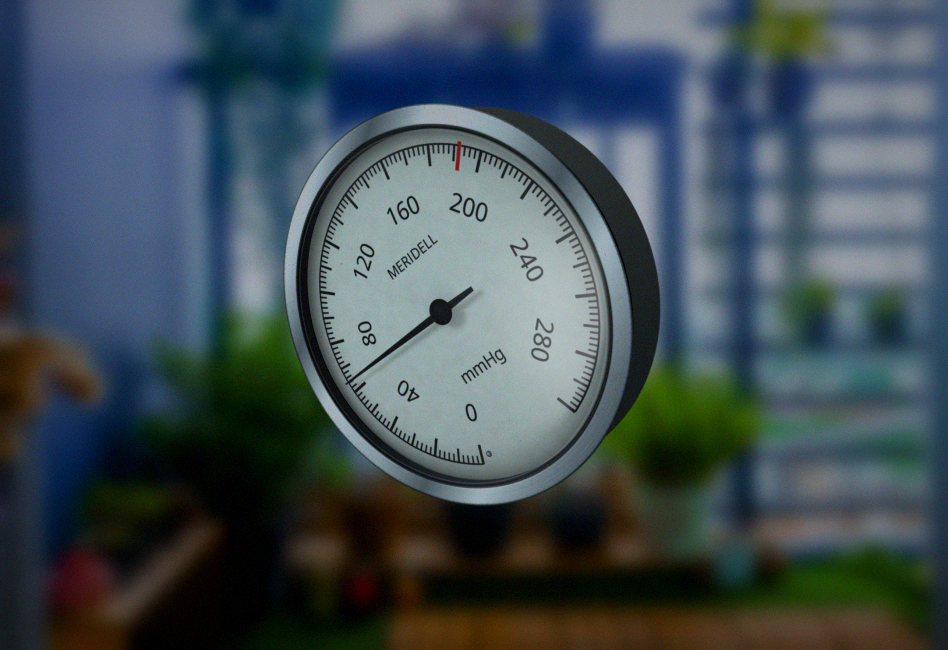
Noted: {"value": 64, "unit": "mmHg"}
